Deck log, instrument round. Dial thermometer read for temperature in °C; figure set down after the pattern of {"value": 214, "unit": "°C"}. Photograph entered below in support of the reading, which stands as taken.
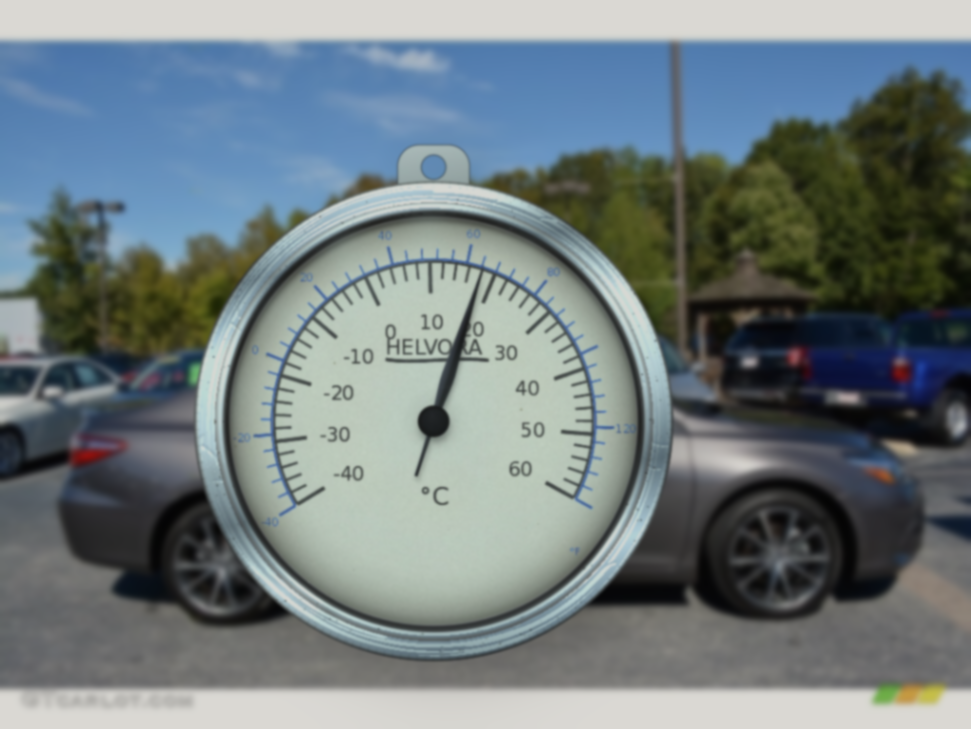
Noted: {"value": 18, "unit": "°C"}
